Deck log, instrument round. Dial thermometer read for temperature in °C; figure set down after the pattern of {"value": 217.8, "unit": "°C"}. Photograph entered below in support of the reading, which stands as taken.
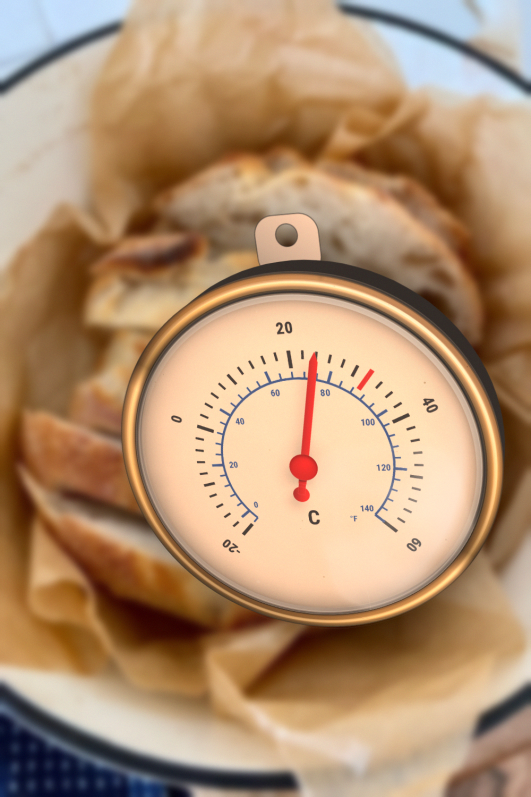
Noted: {"value": 24, "unit": "°C"}
